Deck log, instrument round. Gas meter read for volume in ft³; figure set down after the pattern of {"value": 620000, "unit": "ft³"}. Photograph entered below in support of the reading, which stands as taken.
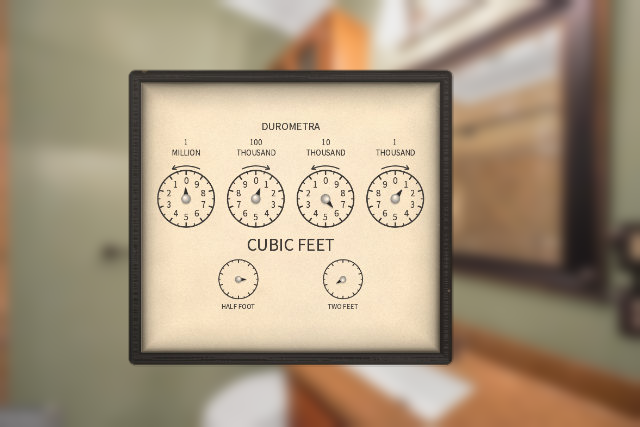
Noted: {"value": 6100, "unit": "ft³"}
